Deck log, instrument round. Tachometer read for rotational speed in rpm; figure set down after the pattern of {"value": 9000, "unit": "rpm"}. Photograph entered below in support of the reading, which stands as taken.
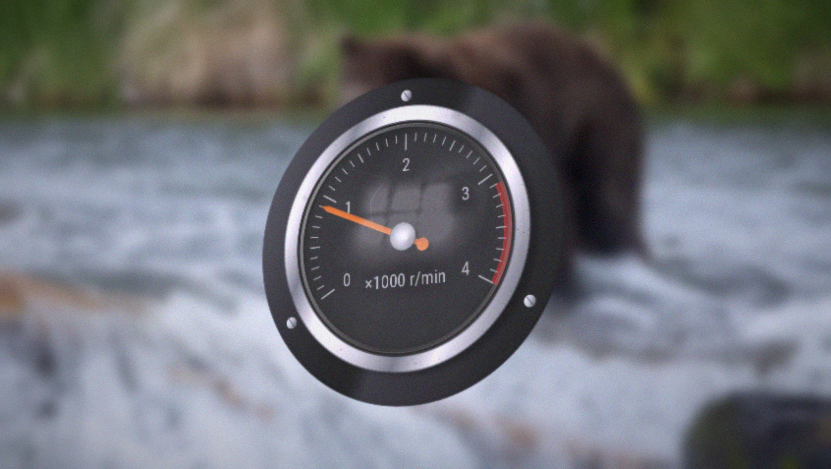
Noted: {"value": 900, "unit": "rpm"}
